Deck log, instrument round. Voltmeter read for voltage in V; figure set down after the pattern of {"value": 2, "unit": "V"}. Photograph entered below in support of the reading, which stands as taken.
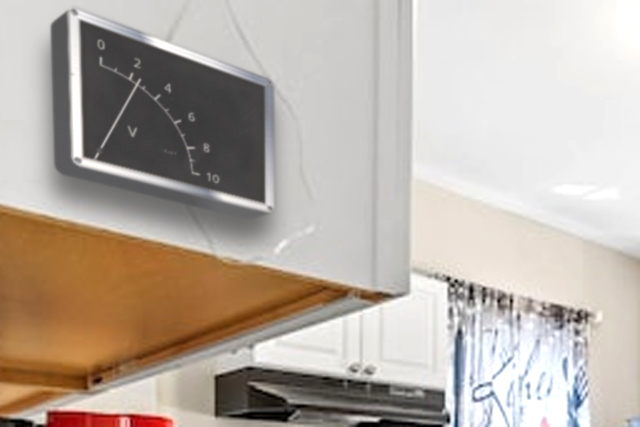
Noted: {"value": 2.5, "unit": "V"}
